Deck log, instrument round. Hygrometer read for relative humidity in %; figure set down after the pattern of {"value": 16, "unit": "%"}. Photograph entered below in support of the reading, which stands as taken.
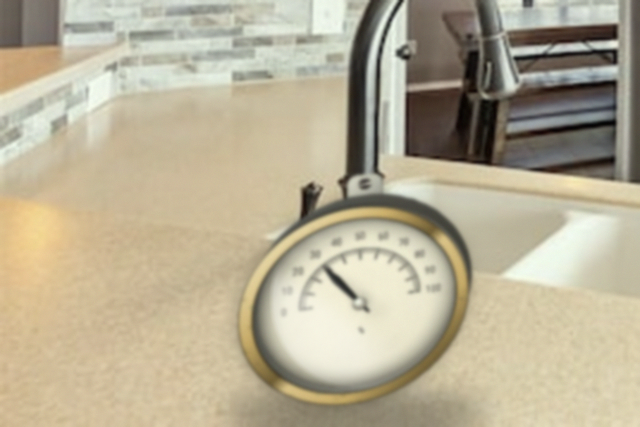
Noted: {"value": 30, "unit": "%"}
